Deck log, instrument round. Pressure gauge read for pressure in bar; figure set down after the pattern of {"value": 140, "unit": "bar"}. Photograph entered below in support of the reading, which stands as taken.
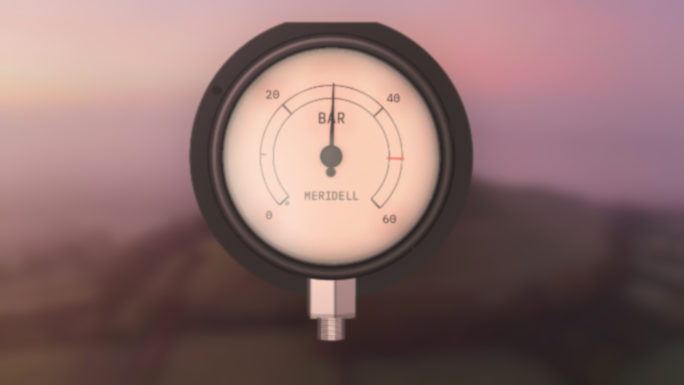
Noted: {"value": 30, "unit": "bar"}
